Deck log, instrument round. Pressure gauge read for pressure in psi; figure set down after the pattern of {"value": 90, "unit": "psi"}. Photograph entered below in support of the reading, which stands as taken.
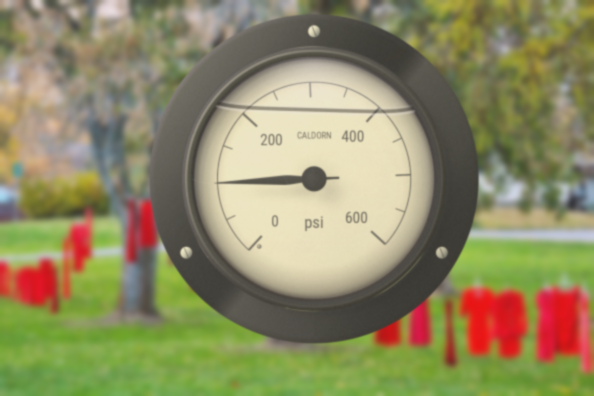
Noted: {"value": 100, "unit": "psi"}
